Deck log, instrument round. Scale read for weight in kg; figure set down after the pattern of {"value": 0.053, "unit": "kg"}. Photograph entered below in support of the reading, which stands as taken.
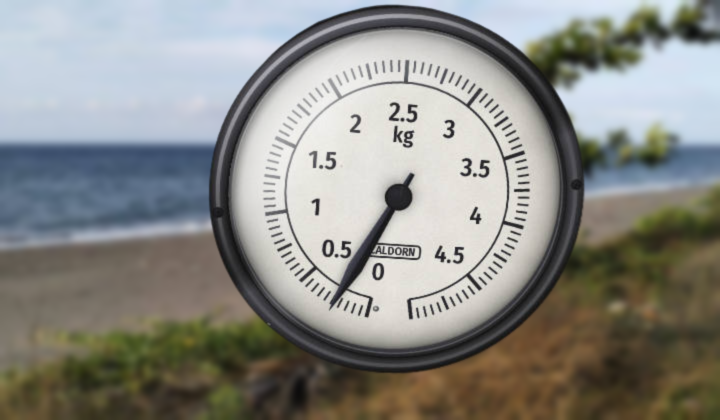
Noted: {"value": 0.25, "unit": "kg"}
